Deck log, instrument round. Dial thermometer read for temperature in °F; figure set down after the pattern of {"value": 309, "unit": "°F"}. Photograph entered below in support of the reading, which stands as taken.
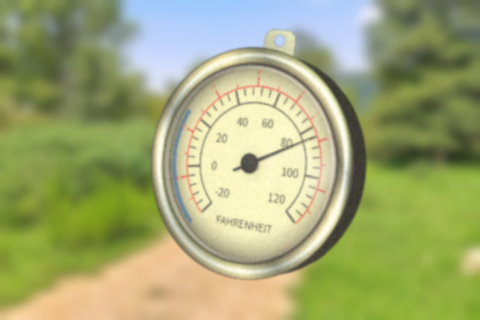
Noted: {"value": 84, "unit": "°F"}
